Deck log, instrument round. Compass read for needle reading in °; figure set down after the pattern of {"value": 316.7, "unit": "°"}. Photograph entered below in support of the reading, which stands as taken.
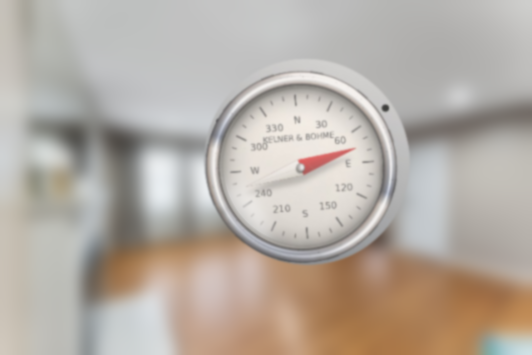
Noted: {"value": 75, "unit": "°"}
